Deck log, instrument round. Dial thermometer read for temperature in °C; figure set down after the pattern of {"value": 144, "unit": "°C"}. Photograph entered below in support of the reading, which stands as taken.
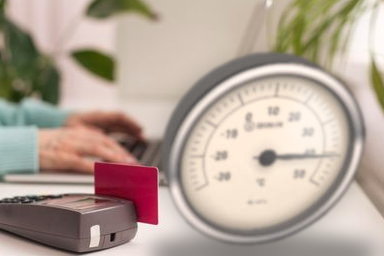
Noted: {"value": 40, "unit": "°C"}
